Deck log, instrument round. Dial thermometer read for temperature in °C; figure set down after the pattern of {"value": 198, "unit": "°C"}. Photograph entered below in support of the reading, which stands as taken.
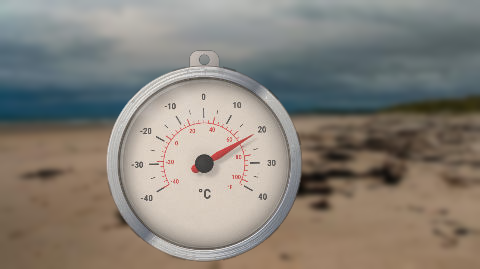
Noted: {"value": 20, "unit": "°C"}
